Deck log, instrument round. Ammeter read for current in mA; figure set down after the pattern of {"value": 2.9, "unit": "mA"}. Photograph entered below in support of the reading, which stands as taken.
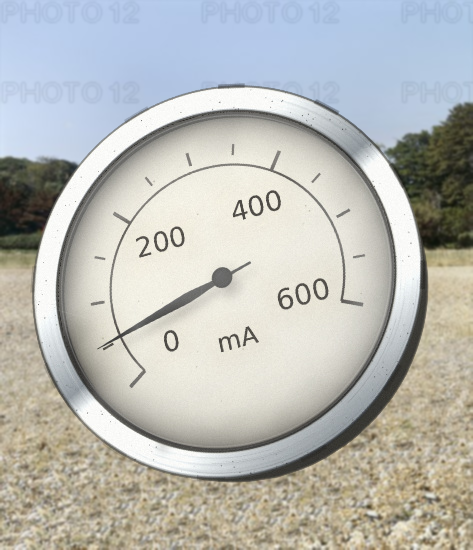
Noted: {"value": 50, "unit": "mA"}
